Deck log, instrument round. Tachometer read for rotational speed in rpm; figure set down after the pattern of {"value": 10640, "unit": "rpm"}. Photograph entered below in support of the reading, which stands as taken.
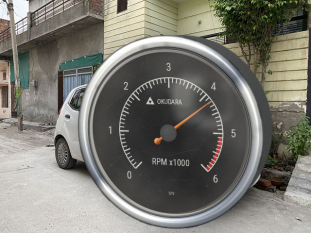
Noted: {"value": 4200, "unit": "rpm"}
